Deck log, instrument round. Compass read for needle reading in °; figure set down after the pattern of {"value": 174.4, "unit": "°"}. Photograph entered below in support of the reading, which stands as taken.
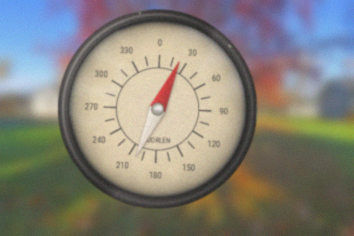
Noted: {"value": 22.5, "unit": "°"}
